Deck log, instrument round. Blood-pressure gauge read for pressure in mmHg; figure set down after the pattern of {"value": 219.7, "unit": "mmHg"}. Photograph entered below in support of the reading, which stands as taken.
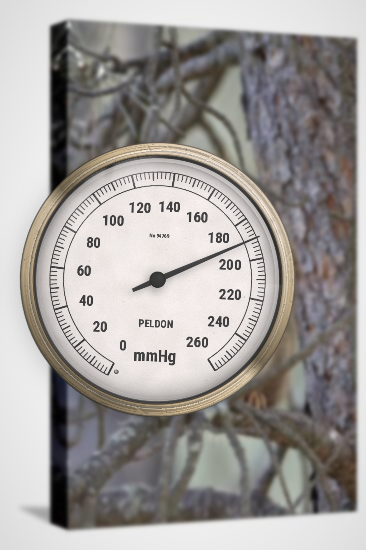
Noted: {"value": 190, "unit": "mmHg"}
